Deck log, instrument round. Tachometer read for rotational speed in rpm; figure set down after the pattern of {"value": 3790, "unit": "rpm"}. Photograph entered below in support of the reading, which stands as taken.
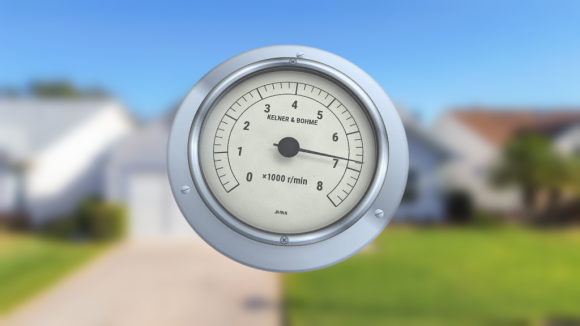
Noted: {"value": 6800, "unit": "rpm"}
